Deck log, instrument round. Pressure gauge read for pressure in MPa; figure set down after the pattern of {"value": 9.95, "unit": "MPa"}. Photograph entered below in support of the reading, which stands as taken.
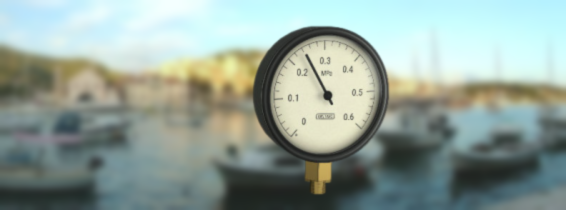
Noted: {"value": 0.24, "unit": "MPa"}
